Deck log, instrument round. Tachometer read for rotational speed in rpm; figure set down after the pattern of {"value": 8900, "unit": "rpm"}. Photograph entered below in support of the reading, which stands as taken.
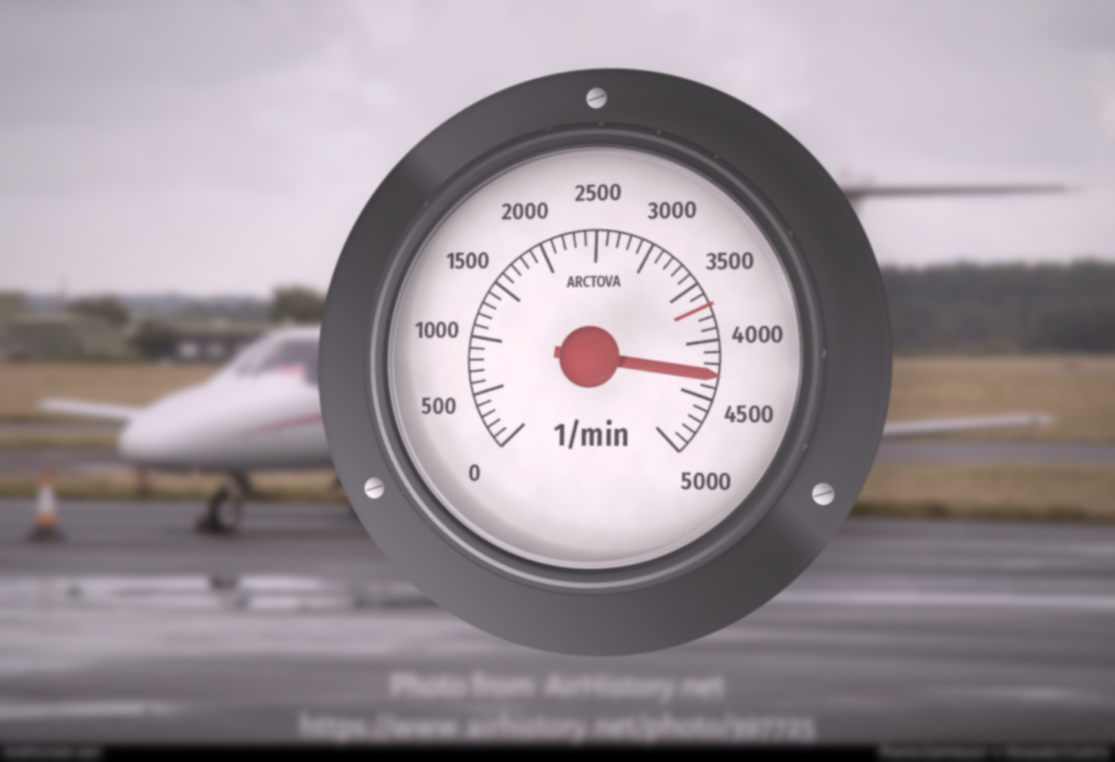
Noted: {"value": 4300, "unit": "rpm"}
